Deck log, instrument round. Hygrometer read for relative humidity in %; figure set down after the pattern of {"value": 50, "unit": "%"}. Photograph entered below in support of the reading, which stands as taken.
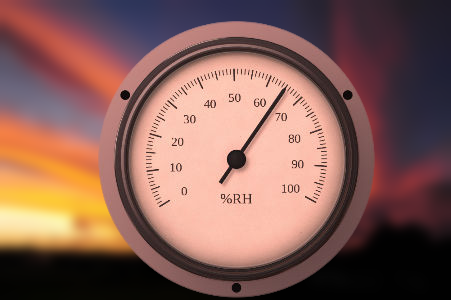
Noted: {"value": 65, "unit": "%"}
